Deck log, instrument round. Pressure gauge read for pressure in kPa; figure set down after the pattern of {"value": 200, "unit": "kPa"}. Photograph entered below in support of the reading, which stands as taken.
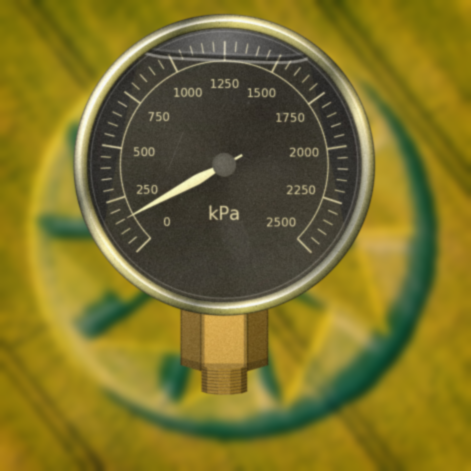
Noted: {"value": 150, "unit": "kPa"}
